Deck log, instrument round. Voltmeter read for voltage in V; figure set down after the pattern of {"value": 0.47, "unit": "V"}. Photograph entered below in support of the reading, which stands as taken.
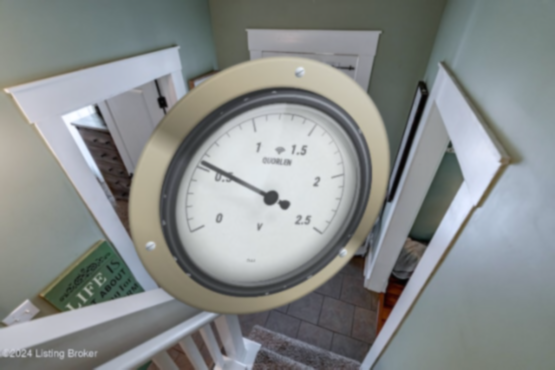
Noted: {"value": 0.55, "unit": "V"}
